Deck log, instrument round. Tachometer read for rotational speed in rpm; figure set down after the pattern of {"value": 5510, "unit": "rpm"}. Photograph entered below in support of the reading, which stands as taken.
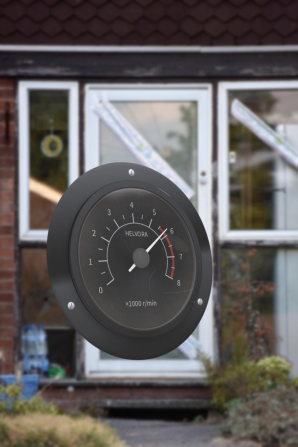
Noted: {"value": 5750, "unit": "rpm"}
